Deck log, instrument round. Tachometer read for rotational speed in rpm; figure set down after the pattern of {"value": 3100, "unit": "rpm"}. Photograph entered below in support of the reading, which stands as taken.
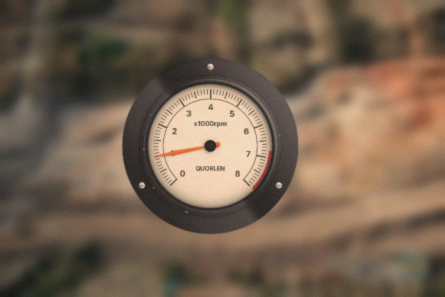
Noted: {"value": 1000, "unit": "rpm"}
